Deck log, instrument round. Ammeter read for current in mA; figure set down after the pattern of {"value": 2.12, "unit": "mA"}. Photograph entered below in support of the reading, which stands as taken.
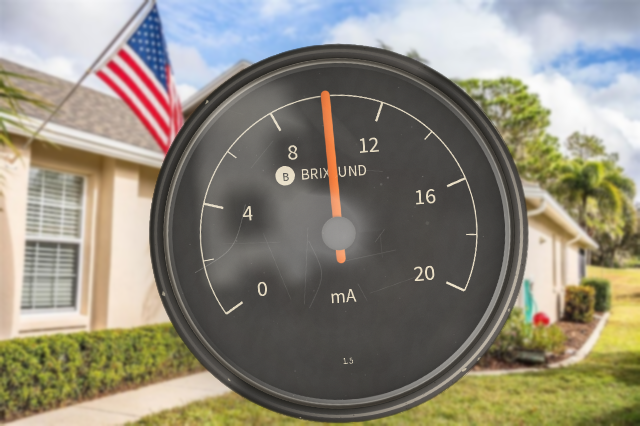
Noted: {"value": 10, "unit": "mA"}
